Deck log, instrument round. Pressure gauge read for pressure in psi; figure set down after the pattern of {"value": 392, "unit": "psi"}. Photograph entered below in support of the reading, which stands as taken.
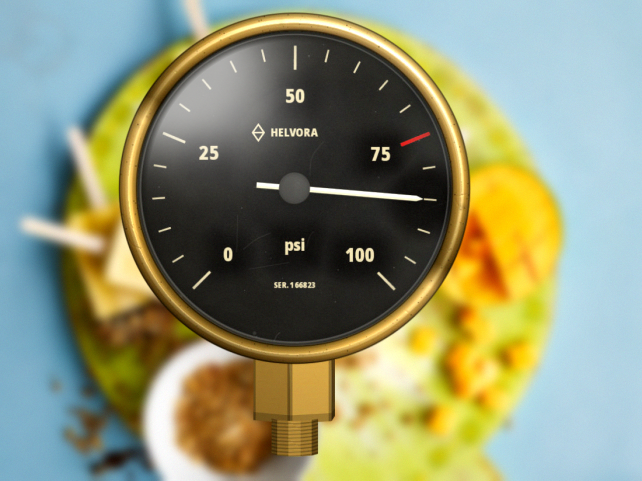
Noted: {"value": 85, "unit": "psi"}
